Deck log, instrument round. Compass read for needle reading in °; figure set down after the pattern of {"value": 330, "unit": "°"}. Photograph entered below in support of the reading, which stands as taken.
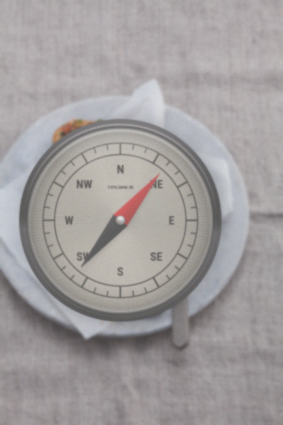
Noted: {"value": 40, "unit": "°"}
